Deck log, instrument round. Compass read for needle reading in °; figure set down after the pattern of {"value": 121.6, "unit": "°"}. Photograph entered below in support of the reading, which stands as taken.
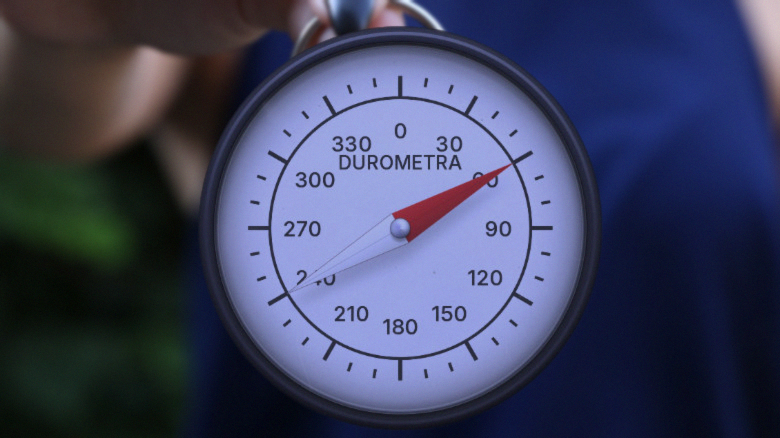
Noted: {"value": 60, "unit": "°"}
